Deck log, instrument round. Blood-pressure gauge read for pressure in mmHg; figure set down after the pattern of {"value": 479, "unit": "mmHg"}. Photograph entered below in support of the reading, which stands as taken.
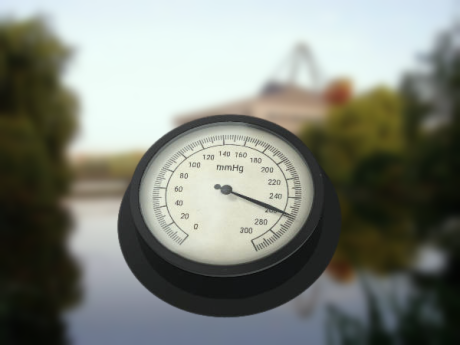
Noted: {"value": 260, "unit": "mmHg"}
